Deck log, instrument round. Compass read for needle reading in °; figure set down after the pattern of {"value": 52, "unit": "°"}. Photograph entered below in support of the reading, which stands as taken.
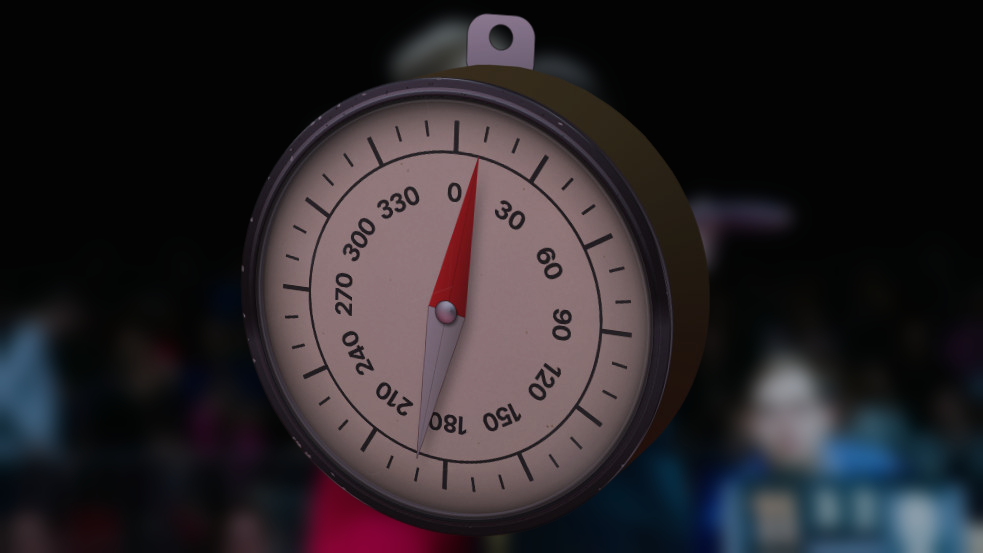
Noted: {"value": 10, "unit": "°"}
